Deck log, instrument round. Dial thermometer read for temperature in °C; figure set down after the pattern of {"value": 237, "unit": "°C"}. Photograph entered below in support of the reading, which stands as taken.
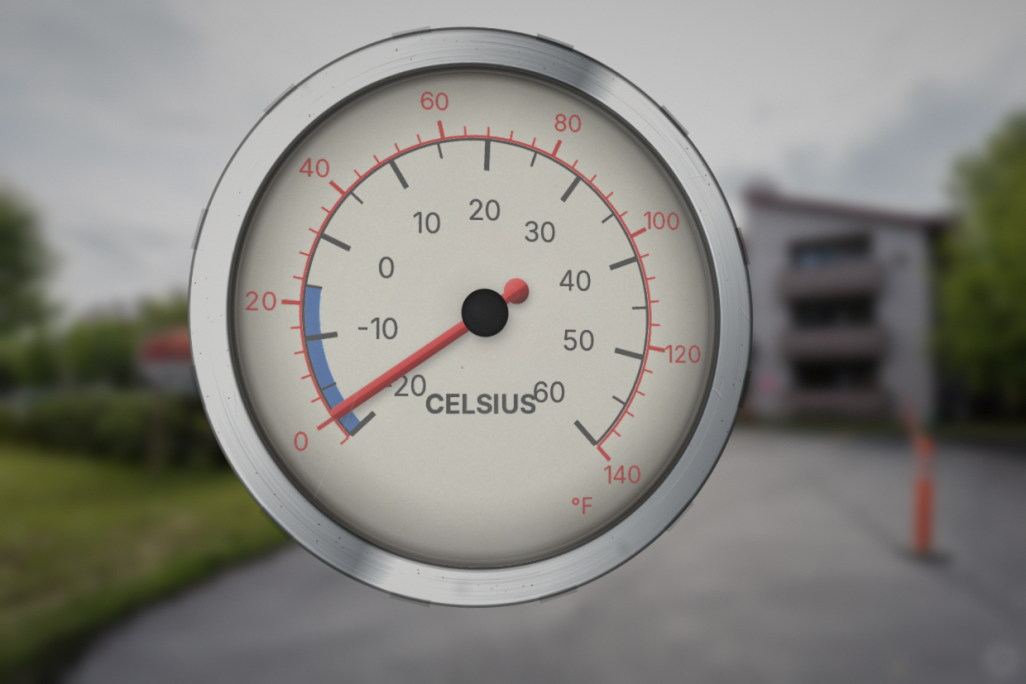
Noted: {"value": -17.5, "unit": "°C"}
